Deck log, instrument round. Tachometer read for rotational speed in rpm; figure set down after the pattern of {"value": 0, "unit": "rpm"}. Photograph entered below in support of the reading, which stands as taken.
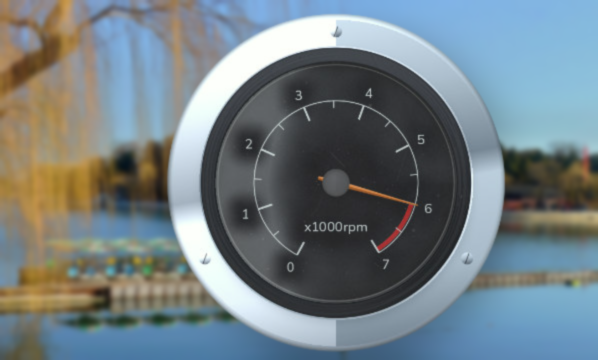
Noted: {"value": 6000, "unit": "rpm"}
